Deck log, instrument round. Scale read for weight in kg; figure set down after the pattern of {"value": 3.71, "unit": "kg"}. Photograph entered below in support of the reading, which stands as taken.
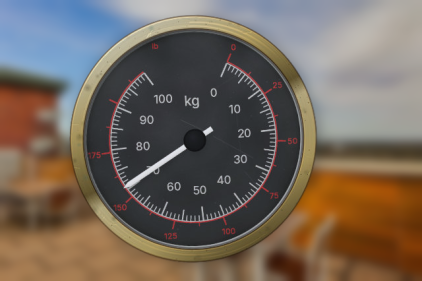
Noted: {"value": 71, "unit": "kg"}
